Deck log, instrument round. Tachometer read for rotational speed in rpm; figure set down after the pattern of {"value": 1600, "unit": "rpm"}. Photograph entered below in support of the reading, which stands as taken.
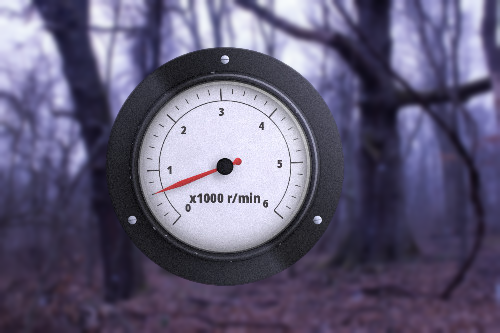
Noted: {"value": 600, "unit": "rpm"}
